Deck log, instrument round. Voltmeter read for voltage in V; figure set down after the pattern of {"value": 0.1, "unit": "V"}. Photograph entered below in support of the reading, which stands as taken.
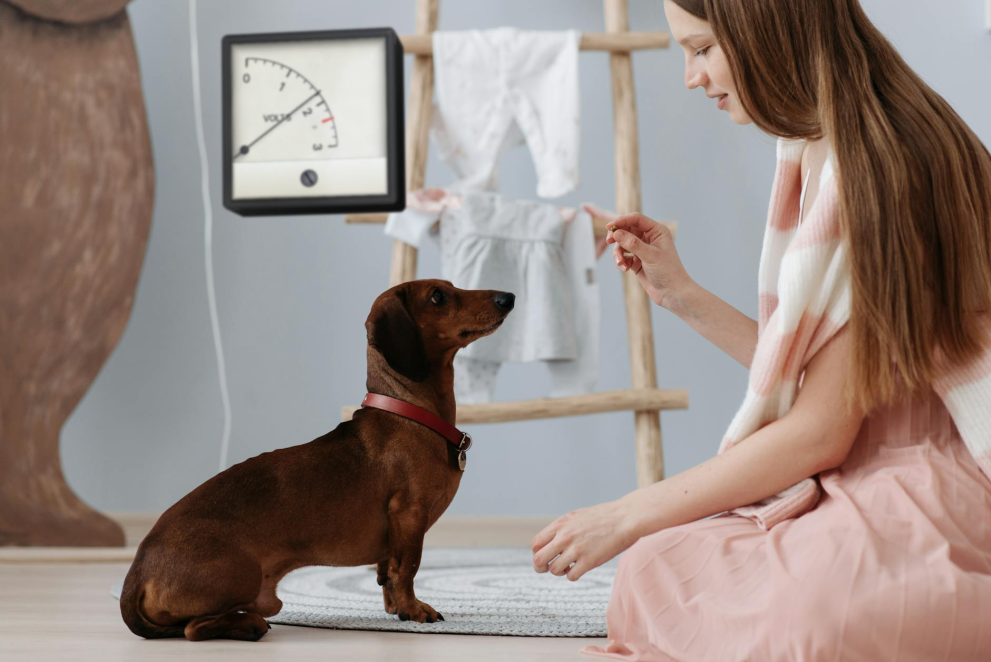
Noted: {"value": 1.8, "unit": "V"}
